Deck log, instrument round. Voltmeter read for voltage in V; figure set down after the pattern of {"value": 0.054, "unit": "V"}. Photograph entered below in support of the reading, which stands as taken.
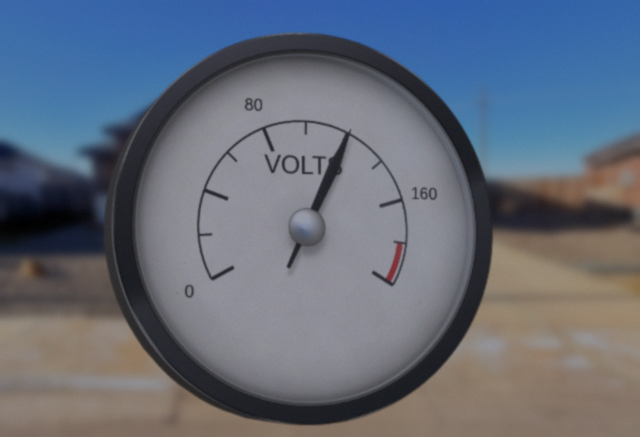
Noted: {"value": 120, "unit": "V"}
